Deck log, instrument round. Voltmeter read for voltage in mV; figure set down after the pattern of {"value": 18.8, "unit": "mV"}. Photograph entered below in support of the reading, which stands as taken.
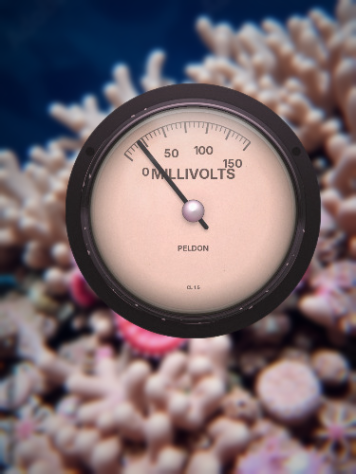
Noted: {"value": 20, "unit": "mV"}
